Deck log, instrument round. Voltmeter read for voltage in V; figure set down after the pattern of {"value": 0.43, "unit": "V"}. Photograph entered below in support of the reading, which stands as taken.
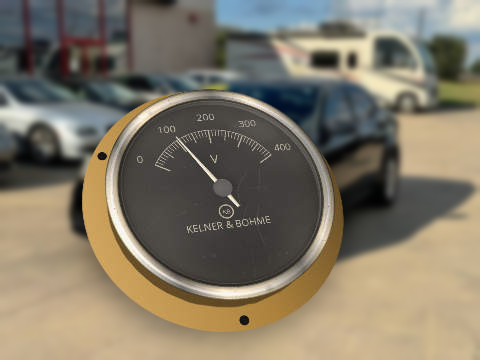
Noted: {"value": 100, "unit": "V"}
